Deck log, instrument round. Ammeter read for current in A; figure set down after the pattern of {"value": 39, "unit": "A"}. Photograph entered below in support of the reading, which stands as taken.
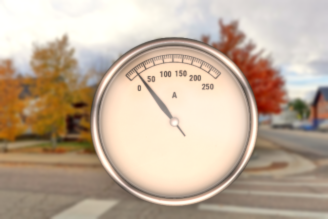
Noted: {"value": 25, "unit": "A"}
